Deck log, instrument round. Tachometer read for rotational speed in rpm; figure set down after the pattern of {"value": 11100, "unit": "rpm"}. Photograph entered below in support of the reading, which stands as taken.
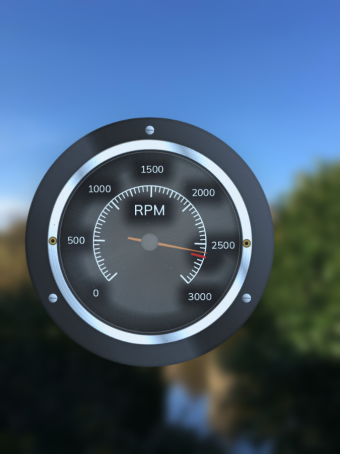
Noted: {"value": 2600, "unit": "rpm"}
